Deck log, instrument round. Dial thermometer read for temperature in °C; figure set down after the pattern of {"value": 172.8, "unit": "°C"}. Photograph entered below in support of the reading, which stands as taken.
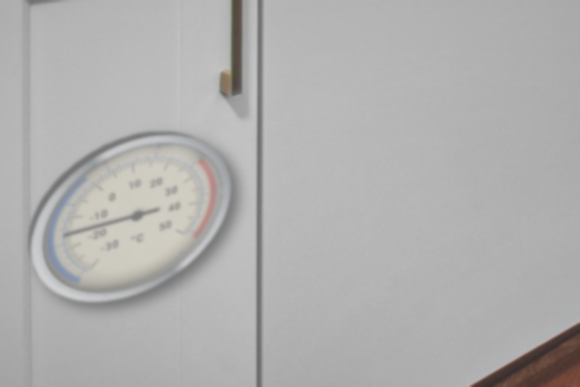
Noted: {"value": -15, "unit": "°C"}
